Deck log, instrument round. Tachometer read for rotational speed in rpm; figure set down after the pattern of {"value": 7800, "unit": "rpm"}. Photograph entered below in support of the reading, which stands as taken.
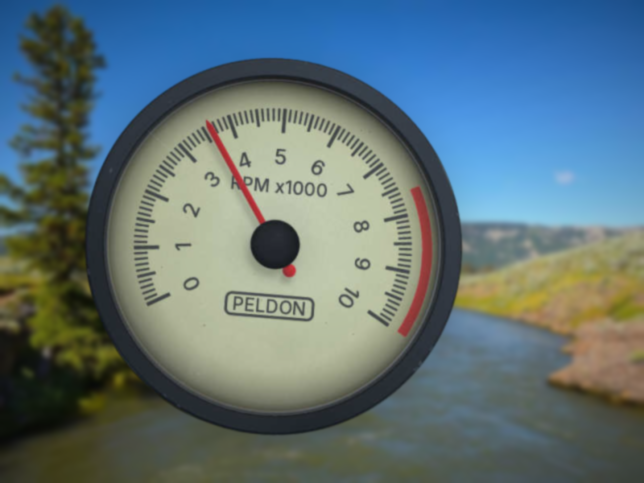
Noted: {"value": 3600, "unit": "rpm"}
